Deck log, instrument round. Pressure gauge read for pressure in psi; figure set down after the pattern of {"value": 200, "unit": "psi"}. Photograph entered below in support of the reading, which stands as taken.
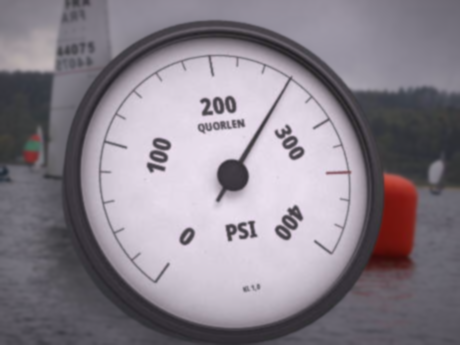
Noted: {"value": 260, "unit": "psi"}
